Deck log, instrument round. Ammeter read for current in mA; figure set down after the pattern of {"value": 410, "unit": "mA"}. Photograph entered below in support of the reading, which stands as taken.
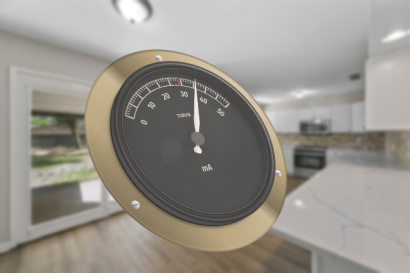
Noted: {"value": 35, "unit": "mA"}
